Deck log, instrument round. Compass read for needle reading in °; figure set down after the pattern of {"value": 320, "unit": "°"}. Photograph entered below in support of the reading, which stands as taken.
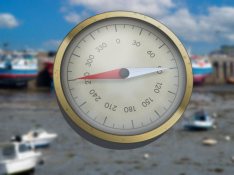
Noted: {"value": 270, "unit": "°"}
